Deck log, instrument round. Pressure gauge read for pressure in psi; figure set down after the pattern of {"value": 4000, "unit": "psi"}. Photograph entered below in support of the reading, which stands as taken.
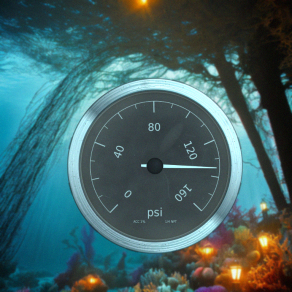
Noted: {"value": 135, "unit": "psi"}
